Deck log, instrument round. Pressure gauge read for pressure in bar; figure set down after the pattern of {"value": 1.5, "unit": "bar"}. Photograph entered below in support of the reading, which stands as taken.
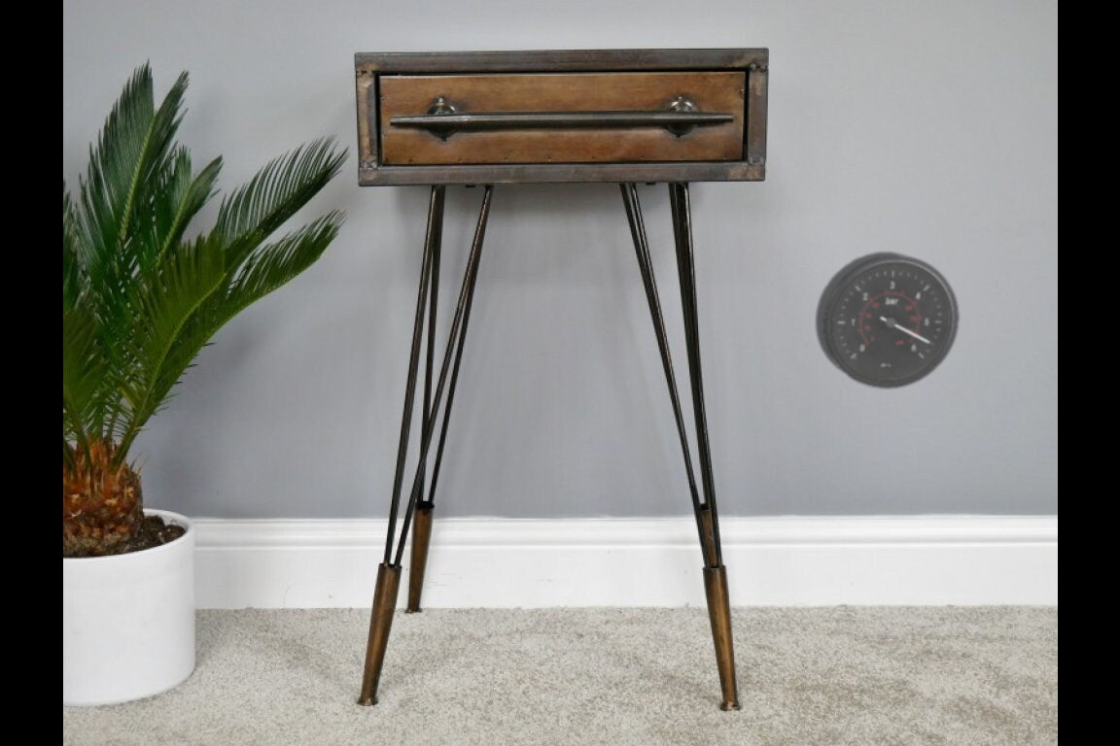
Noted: {"value": 5.6, "unit": "bar"}
